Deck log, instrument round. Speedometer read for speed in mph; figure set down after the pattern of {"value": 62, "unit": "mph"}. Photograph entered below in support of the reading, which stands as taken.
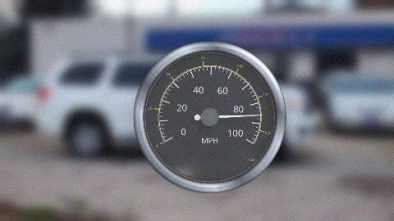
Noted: {"value": 86, "unit": "mph"}
